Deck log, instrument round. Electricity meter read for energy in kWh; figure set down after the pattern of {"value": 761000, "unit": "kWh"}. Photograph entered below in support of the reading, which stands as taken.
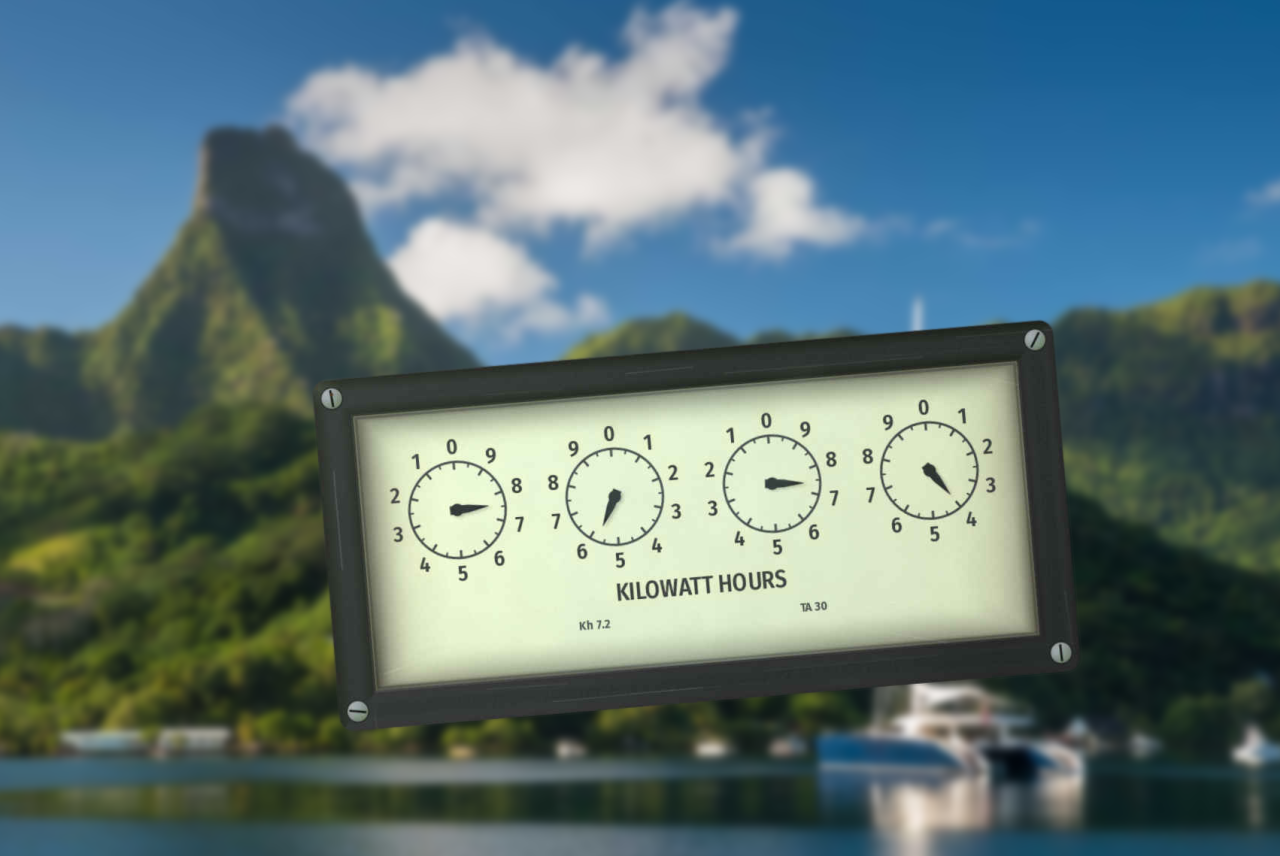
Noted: {"value": 7574, "unit": "kWh"}
